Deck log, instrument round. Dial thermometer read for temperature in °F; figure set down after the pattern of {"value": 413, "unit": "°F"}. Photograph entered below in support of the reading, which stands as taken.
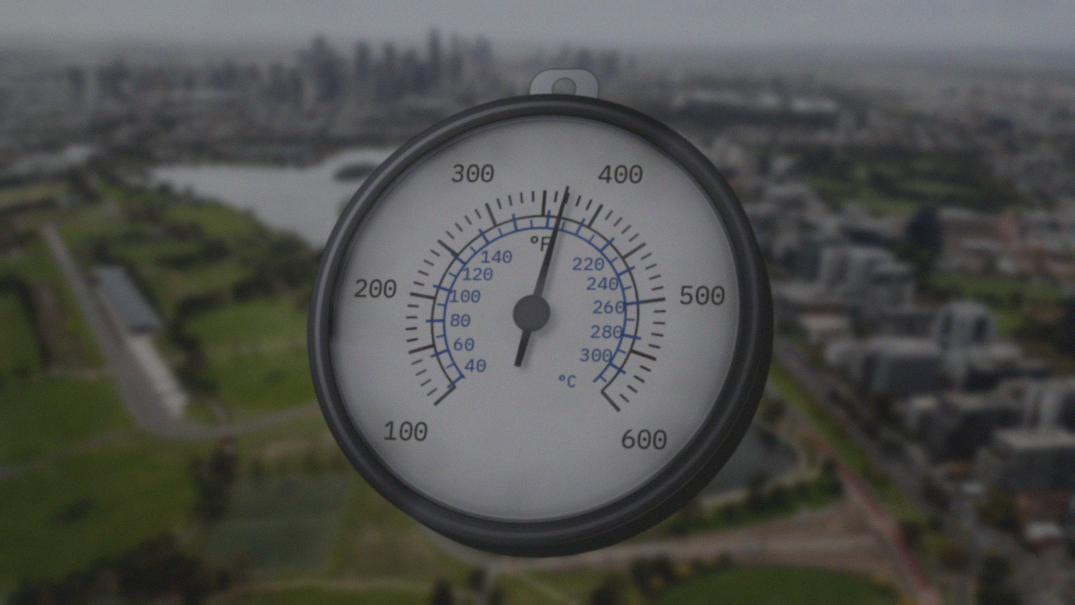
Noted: {"value": 370, "unit": "°F"}
